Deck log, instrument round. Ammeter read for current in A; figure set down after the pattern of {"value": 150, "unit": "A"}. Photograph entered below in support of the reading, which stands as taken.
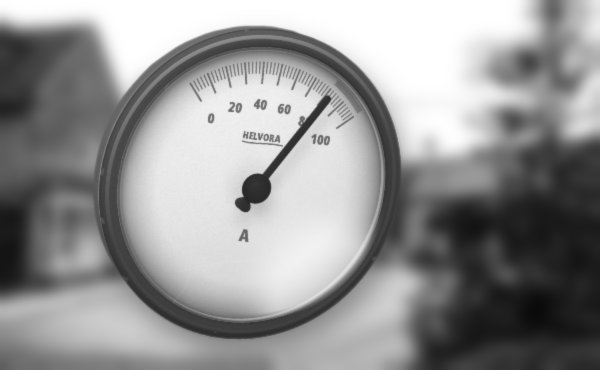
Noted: {"value": 80, "unit": "A"}
